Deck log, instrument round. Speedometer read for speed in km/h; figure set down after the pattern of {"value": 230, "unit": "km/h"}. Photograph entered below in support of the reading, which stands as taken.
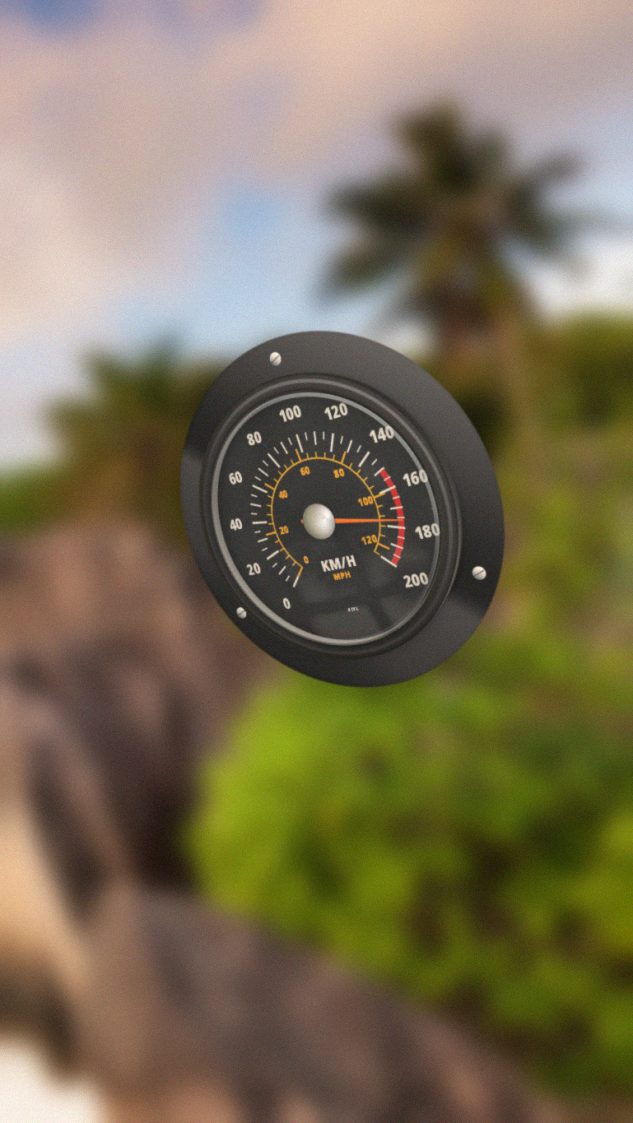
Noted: {"value": 175, "unit": "km/h"}
